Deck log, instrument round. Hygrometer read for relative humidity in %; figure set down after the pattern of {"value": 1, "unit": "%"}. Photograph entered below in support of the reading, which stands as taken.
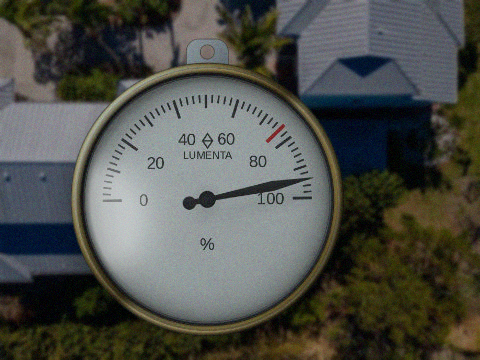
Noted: {"value": 94, "unit": "%"}
